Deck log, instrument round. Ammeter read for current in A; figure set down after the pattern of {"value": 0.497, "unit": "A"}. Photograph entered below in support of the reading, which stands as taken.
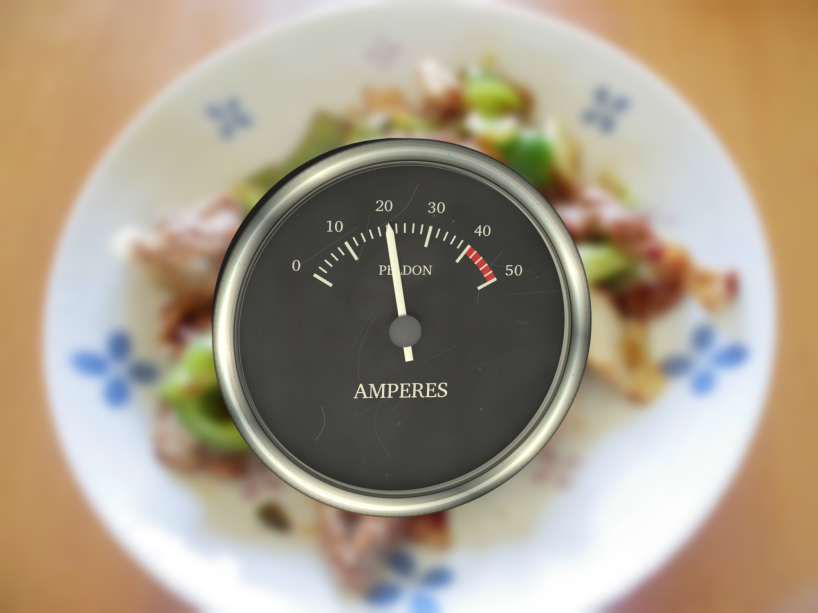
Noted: {"value": 20, "unit": "A"}
